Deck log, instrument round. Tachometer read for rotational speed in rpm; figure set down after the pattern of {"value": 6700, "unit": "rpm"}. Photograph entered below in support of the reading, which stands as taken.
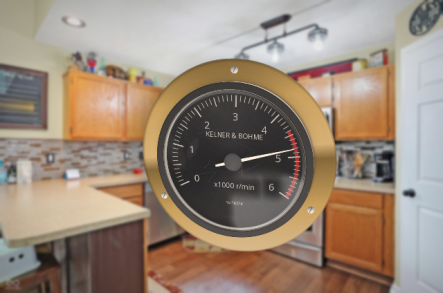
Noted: {"value": 4800, "unit": "rpm"}
